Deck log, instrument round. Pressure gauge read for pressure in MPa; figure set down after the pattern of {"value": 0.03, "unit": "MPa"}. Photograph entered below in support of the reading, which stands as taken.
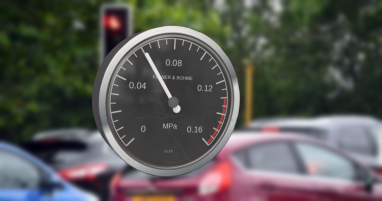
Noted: {"value": 0.06, "unit": "MPa"}
